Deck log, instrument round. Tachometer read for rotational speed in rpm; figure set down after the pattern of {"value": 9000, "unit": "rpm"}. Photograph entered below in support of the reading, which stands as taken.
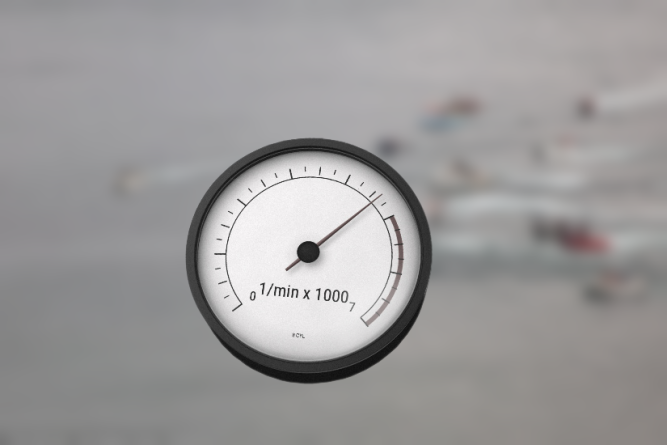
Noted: {"value": 4625, "unit": "rpm"}
